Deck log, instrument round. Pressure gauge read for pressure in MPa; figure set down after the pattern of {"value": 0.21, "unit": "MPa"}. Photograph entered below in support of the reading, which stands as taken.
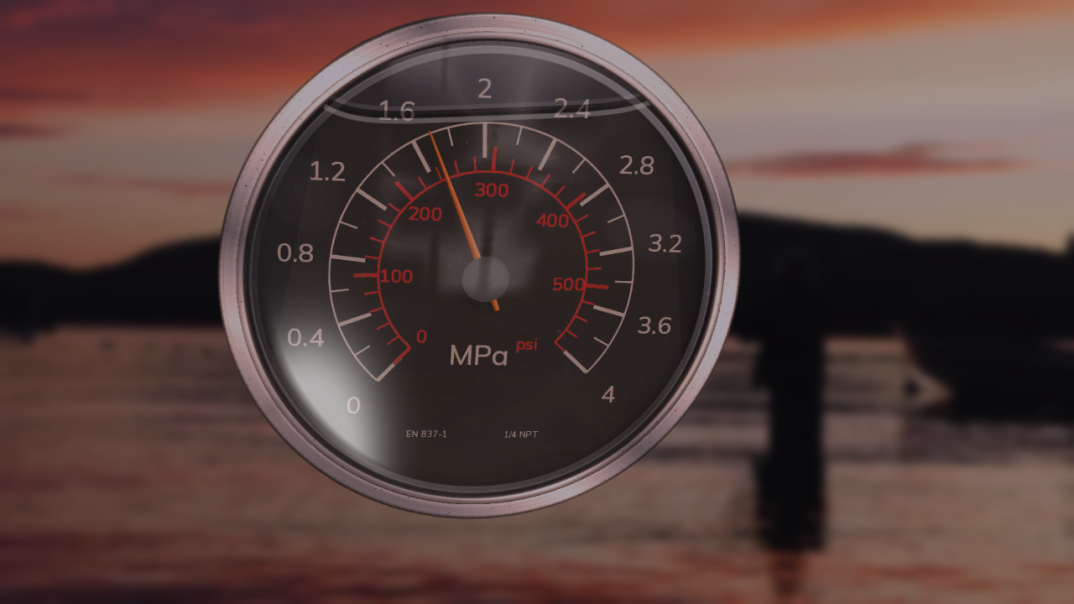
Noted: {"value": 1.7, "unit": "MPa"}
